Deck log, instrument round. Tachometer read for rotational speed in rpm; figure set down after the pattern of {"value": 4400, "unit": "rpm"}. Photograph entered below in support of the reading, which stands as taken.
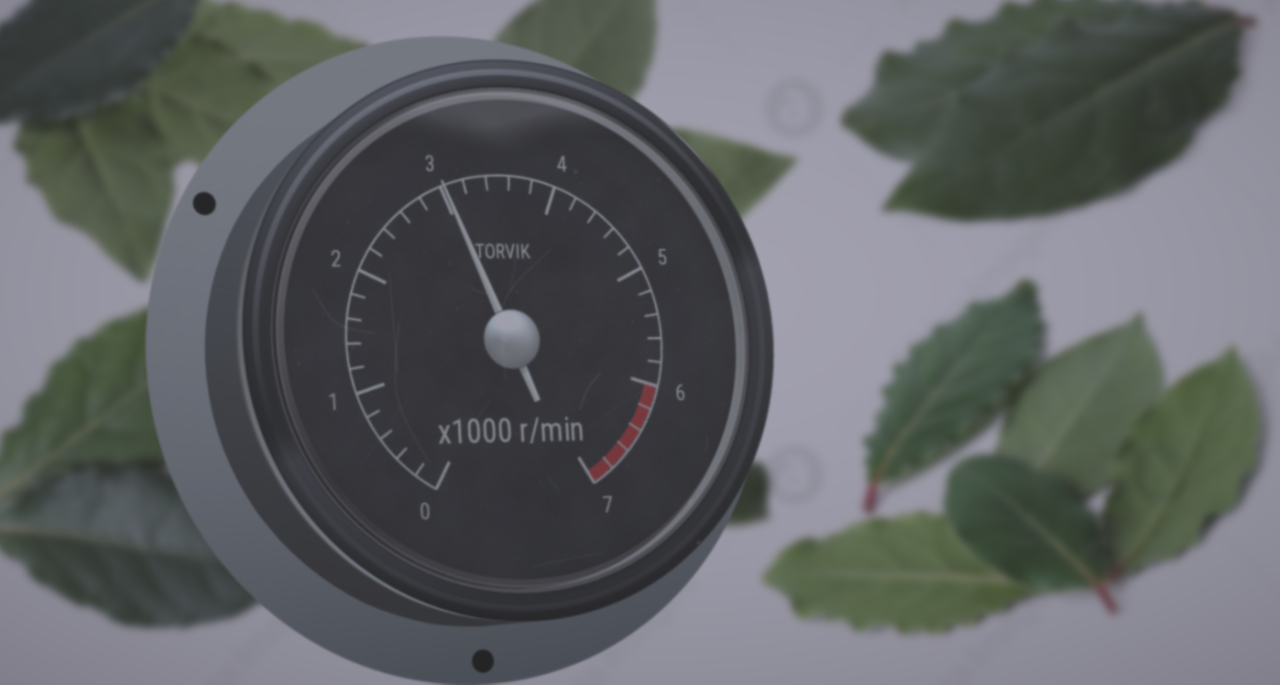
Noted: {"value": 3000, "unit": "rpm"}
